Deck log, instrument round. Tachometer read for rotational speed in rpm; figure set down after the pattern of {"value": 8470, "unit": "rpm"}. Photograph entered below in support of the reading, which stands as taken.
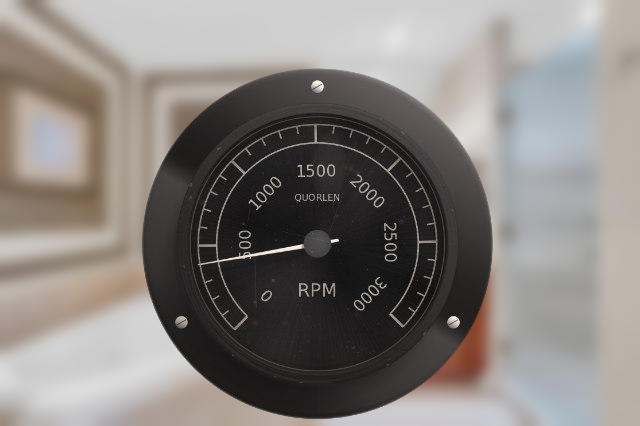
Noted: {"value": 400, "unit": "rpm"}
